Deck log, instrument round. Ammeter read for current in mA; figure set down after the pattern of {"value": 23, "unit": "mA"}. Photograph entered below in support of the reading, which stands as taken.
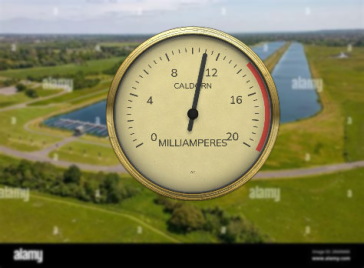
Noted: {"value": 11, "unit": "mA"}
